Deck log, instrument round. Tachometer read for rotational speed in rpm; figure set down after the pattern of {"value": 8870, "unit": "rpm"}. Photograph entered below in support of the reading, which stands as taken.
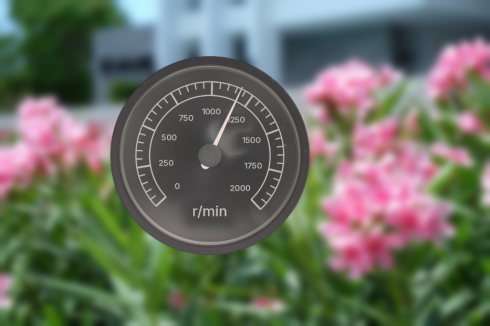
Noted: {"value": 1175, "unit": "rpm"}
